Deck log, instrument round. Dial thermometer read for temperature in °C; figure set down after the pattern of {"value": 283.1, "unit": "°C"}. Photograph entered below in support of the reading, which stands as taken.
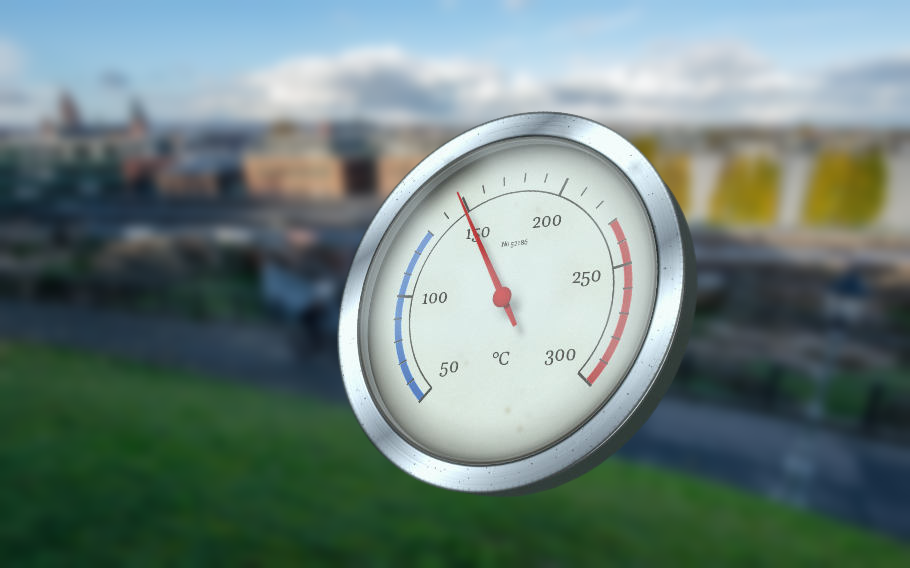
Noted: {"value": 150, "unit": "°C"}
